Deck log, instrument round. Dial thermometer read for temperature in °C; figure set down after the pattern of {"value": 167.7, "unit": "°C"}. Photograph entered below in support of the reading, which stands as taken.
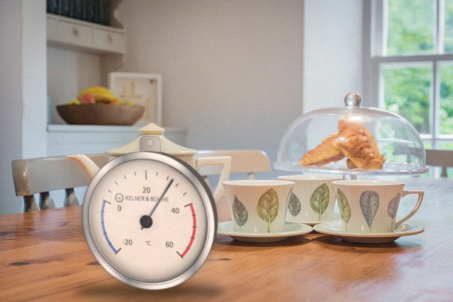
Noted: {"value": 30, "unit": "°C"}
